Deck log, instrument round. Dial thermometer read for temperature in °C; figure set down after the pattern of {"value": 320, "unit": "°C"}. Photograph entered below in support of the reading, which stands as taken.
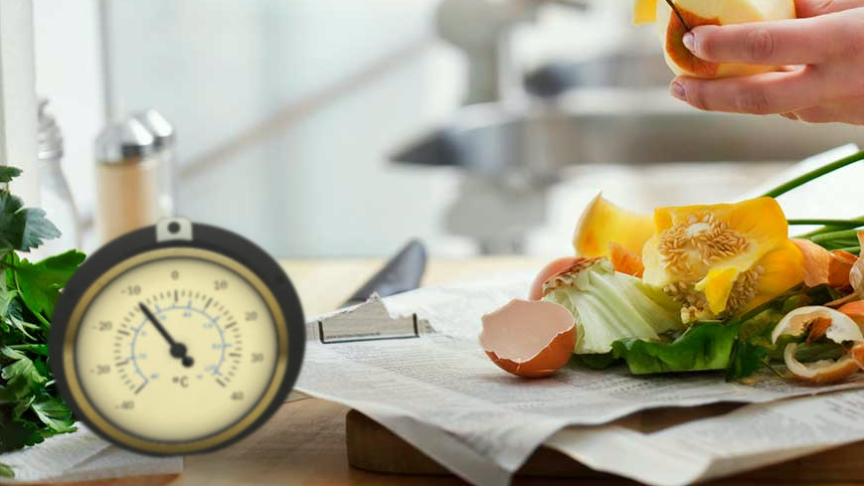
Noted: {"value": -10, "unit": "°C"}
